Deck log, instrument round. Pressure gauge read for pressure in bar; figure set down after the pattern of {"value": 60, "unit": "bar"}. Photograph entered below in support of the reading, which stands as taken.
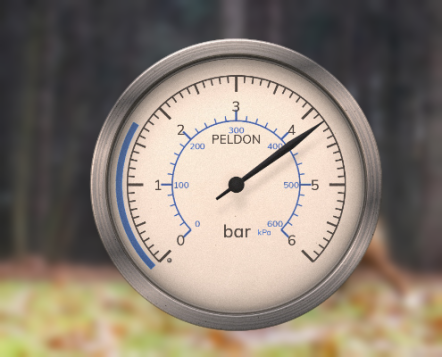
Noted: {"value": 4.2, "unit": "bar"}
